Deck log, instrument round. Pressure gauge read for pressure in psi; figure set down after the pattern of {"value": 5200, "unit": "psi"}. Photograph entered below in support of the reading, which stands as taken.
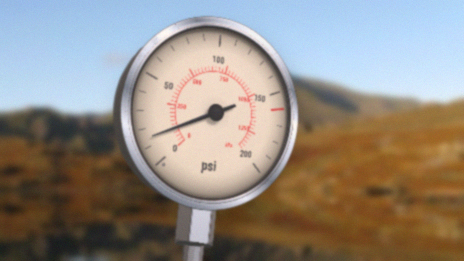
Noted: {"value": 15, "unit": "psi"}
